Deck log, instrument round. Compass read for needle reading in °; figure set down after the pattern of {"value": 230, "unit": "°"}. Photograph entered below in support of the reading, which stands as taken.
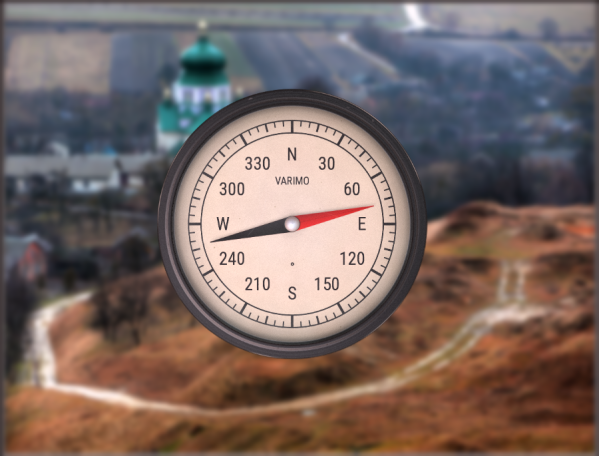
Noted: {"value": 77.5, "unit": "°"}
